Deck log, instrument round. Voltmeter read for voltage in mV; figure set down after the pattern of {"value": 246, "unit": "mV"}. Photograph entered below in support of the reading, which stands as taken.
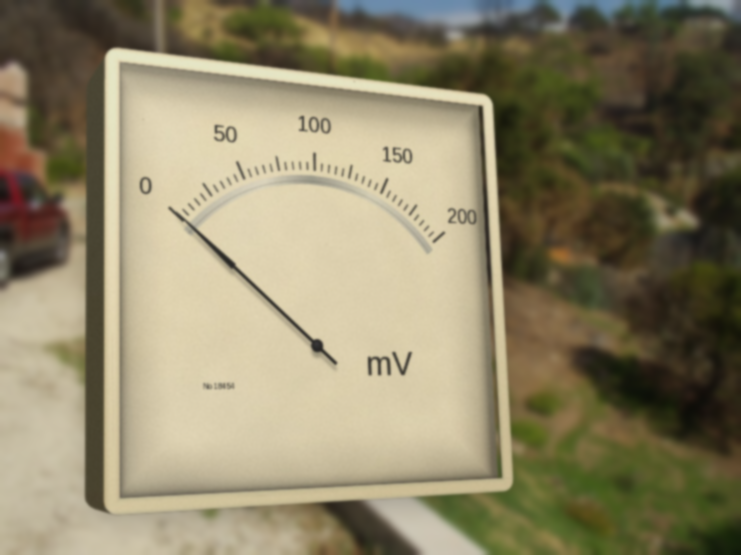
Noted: {"value": 0, "unit": "mV"}
